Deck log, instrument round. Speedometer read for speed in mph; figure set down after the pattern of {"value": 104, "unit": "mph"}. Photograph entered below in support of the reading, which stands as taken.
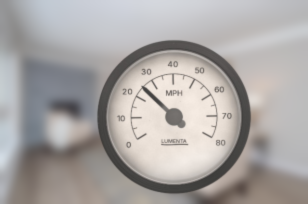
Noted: {"value": 25, "unit": "mph"}
